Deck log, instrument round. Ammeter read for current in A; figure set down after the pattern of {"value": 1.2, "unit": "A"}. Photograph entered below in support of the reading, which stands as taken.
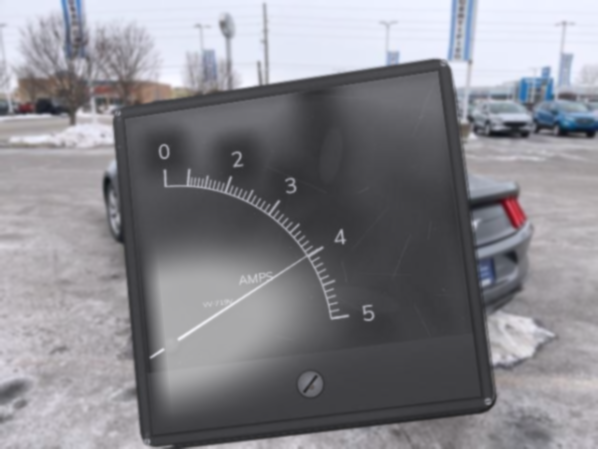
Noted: {"value": 4, "unit": "A"}
